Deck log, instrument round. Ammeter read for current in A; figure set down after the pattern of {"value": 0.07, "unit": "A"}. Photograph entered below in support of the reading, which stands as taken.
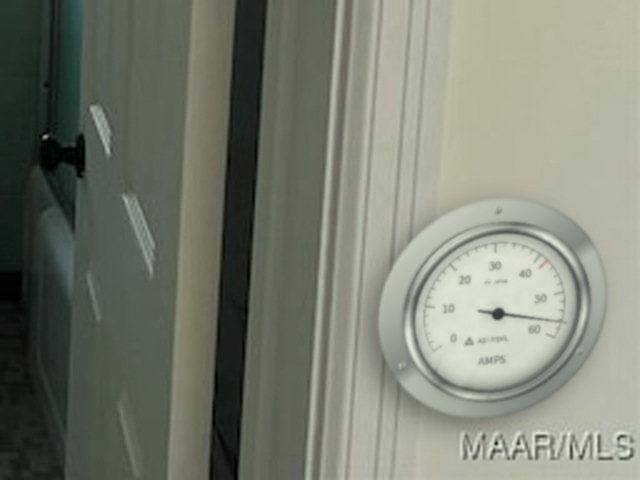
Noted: {"value": 56, "unit": "A"}
